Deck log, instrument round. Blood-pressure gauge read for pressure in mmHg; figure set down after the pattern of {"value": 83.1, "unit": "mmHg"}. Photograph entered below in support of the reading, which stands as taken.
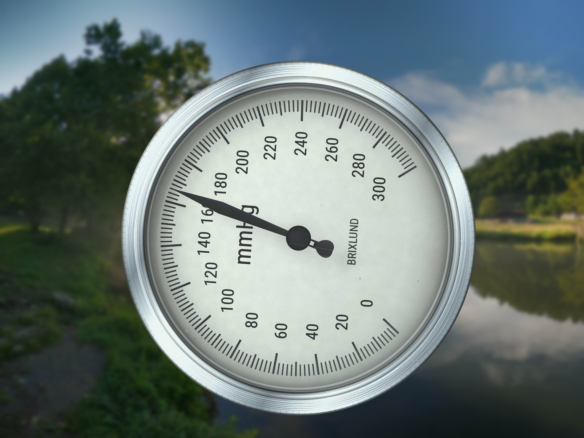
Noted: {"value": 166, "unit": "mmHg"}
